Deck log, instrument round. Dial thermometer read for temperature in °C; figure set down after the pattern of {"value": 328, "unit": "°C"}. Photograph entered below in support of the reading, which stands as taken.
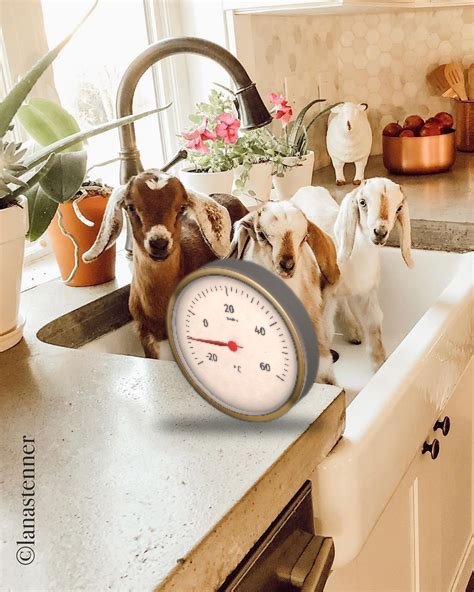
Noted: {"value": -10, "unit": "°C"}
